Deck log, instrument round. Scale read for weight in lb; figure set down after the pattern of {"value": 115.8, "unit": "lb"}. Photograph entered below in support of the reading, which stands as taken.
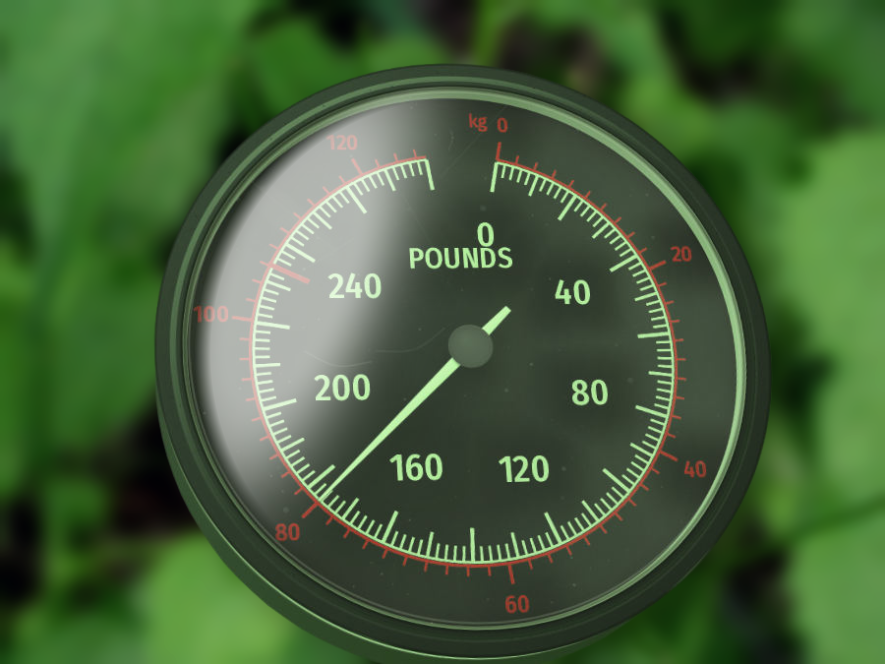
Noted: {"value": 176, "unit": "lb"}
